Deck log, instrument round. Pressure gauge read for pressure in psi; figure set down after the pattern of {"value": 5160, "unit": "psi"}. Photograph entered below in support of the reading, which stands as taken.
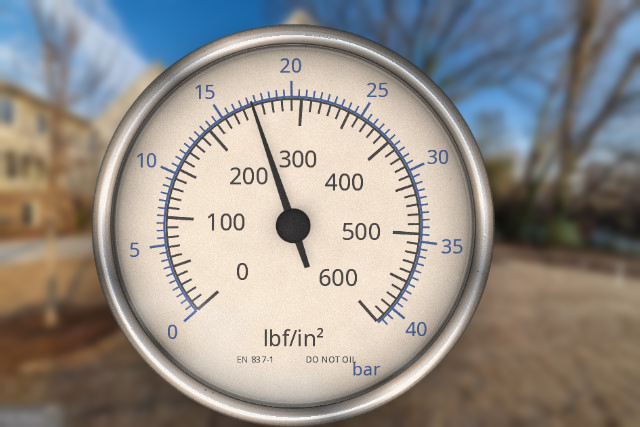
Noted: {"value": 250, "unit": "psi"}
